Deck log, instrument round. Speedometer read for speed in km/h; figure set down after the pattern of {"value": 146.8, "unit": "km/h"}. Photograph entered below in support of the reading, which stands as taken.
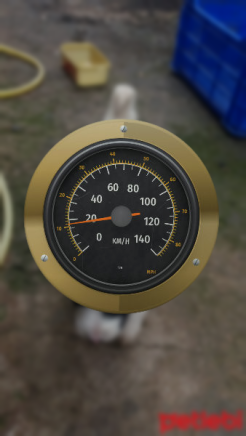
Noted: {"value": 17.5, "unit": "km/h"}
